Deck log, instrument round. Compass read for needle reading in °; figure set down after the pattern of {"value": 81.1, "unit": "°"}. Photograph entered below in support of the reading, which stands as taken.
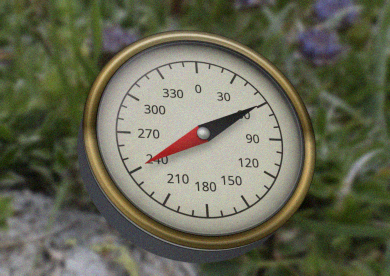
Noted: {"value": 240, "unit": "°"}
